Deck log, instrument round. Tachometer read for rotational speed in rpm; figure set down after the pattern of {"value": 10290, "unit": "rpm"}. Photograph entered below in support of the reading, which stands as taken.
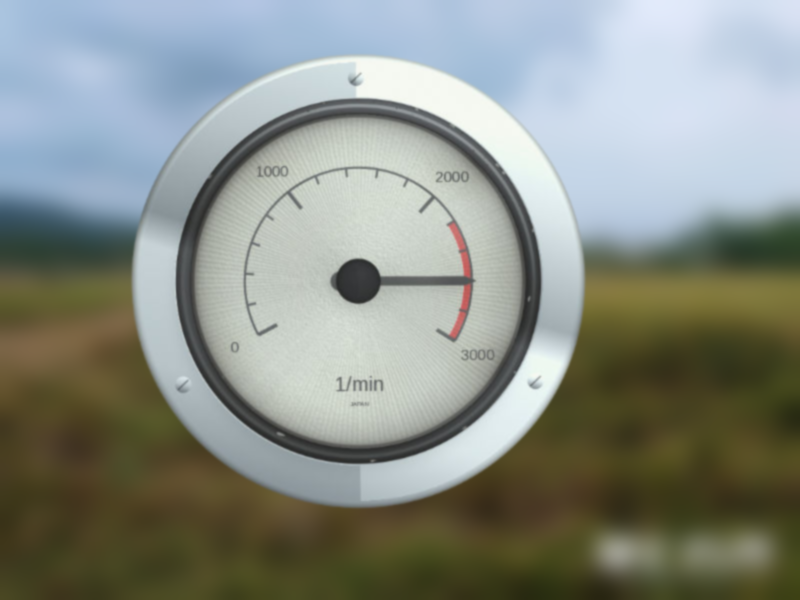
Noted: {"value": 2600, "unit": "rpm"}
